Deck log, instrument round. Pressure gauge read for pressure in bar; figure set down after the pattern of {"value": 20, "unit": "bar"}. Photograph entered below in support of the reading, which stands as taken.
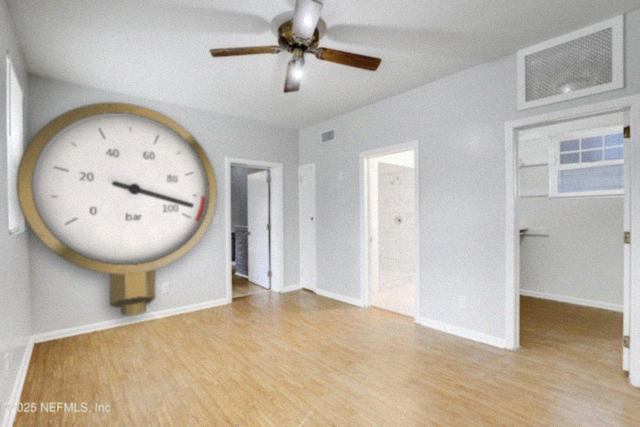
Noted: {"value": 95, "unit": "bar"}
